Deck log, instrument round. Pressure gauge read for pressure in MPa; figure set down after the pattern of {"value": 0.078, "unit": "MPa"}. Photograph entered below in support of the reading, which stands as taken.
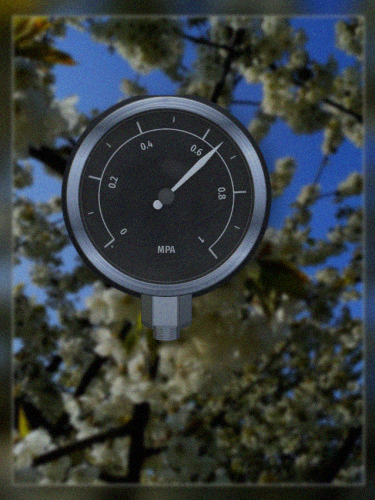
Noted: {"value": 0.65, "unit": "MPa"}
